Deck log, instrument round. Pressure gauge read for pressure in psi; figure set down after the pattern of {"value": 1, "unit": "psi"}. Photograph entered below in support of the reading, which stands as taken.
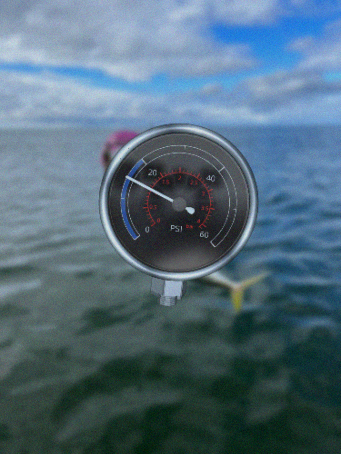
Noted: {"value": 15, "unit": "psi"}
